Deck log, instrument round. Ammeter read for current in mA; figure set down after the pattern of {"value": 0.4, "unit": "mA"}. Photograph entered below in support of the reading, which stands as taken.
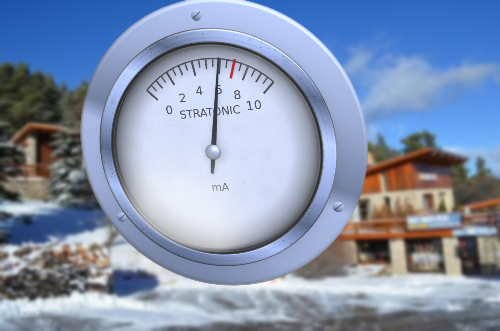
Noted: {"value": 6, "unit": "mA"}
